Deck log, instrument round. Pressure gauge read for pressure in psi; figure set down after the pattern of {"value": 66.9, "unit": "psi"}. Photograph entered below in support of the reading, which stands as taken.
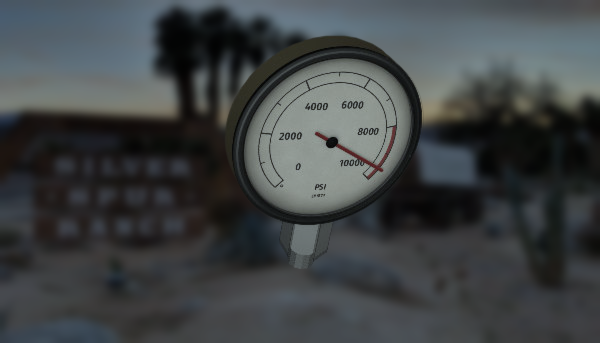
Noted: {"value": 9500, "unit": "psi"}
